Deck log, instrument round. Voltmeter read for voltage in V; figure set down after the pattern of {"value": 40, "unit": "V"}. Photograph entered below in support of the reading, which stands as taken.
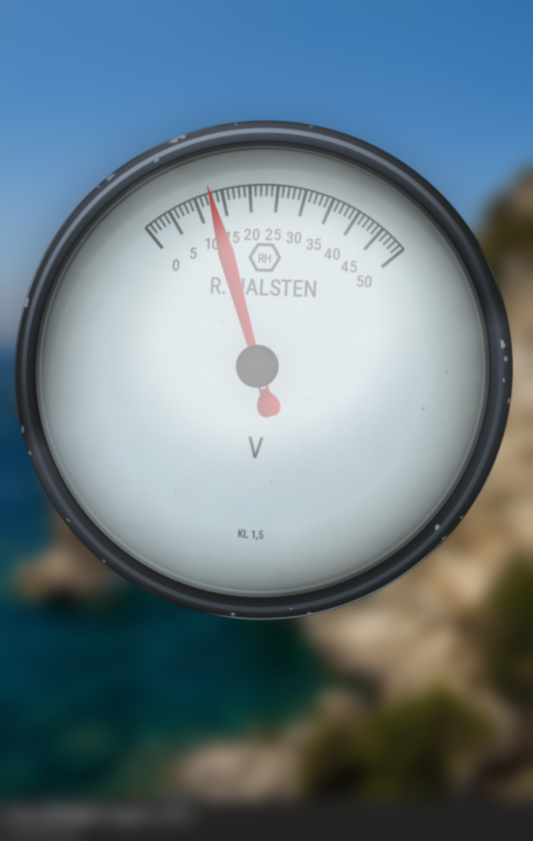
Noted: {"value": 13, "unit": "V"}
